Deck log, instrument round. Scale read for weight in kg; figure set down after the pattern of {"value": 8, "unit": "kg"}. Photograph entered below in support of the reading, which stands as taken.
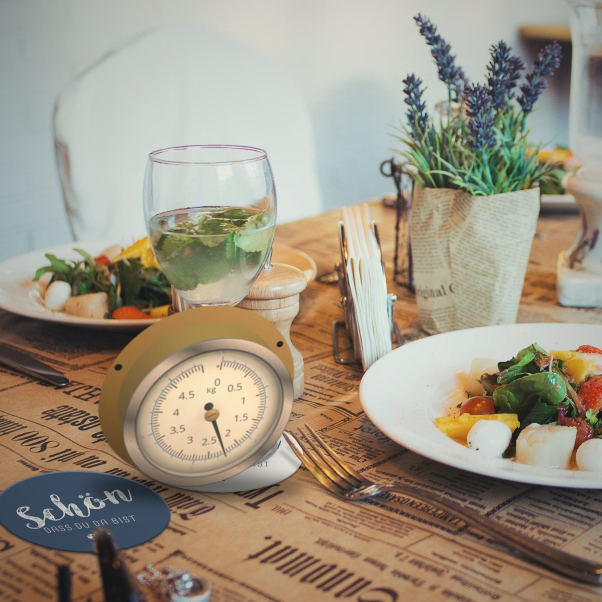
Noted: {"value": 2.25, "unit": "kg"}
